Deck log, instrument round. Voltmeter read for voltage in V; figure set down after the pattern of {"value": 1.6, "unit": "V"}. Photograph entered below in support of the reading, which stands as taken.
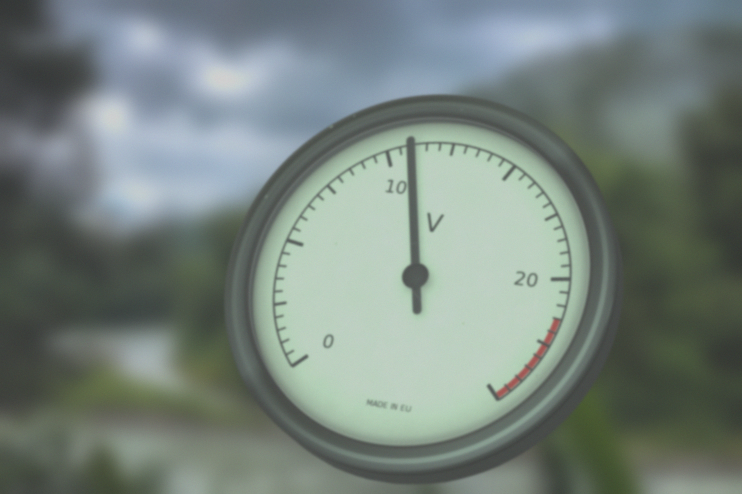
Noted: {"value": 11, "unit": "V"}
